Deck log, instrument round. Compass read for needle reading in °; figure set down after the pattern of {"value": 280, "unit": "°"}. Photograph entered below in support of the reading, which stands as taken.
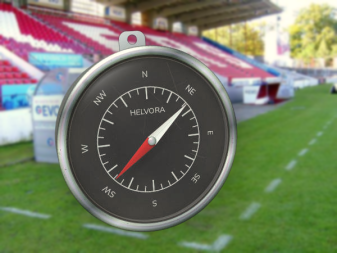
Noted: {"value": 230, "unit": "°"}
